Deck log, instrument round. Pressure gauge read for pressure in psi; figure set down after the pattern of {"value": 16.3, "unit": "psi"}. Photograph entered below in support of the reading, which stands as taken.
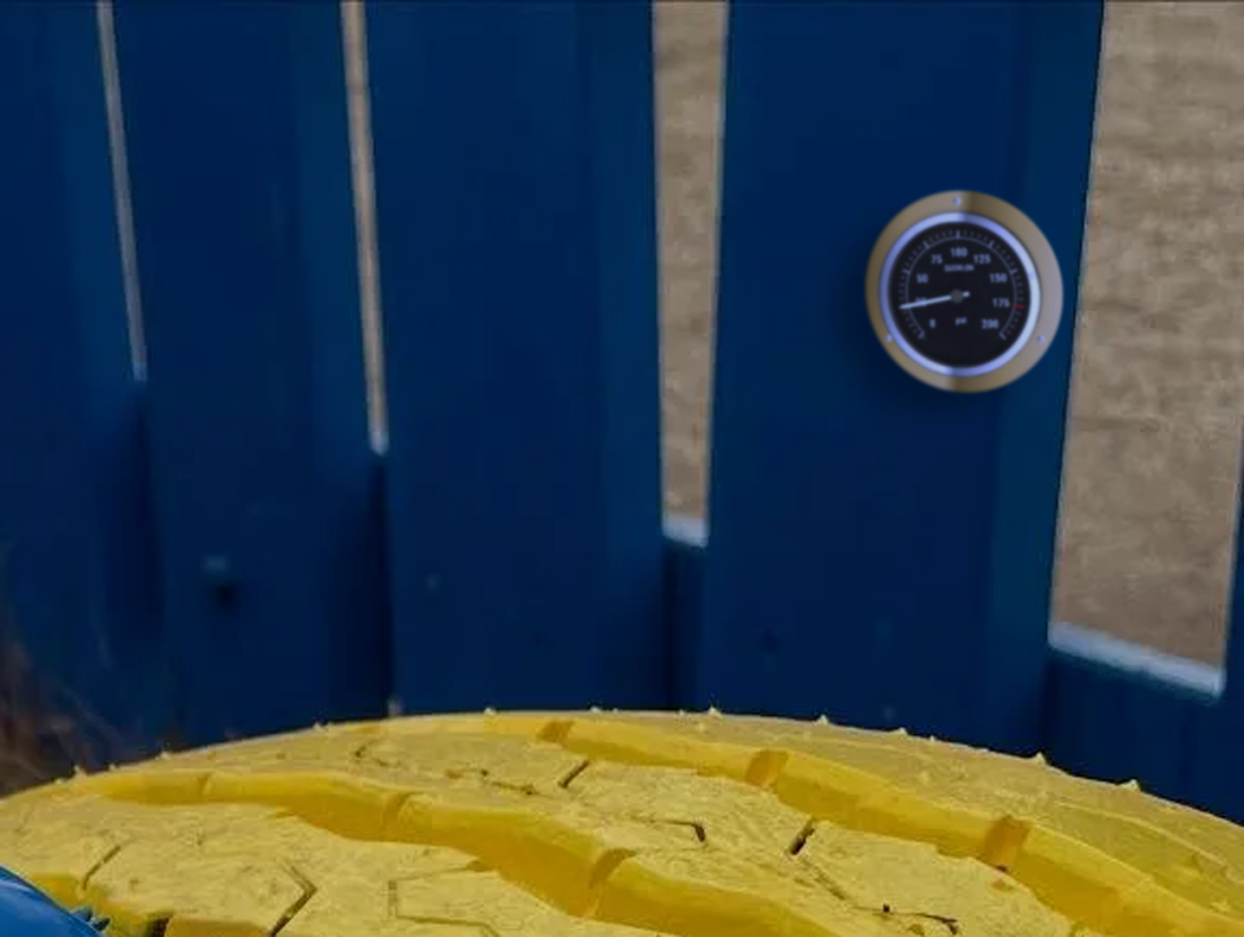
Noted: {"value": 25, "unit": "psi"}
